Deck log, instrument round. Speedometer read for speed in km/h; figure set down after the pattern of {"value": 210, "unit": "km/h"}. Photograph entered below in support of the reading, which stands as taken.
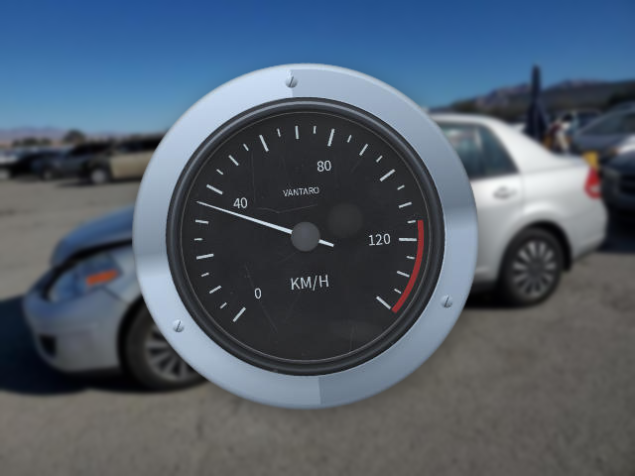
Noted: {"value": 35, "unit": "km/h"}
